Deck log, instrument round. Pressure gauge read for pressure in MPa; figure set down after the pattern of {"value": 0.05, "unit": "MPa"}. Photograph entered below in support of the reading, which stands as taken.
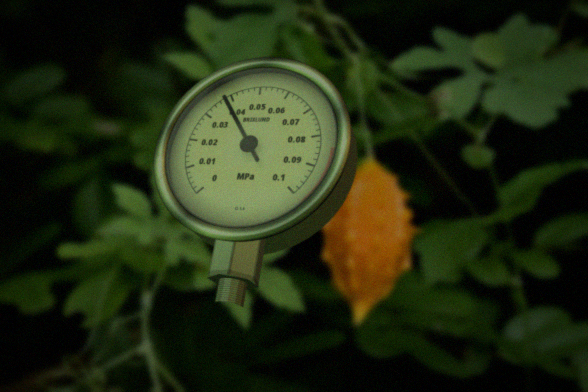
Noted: {"value": 0.038, "unit": "MPa"}
